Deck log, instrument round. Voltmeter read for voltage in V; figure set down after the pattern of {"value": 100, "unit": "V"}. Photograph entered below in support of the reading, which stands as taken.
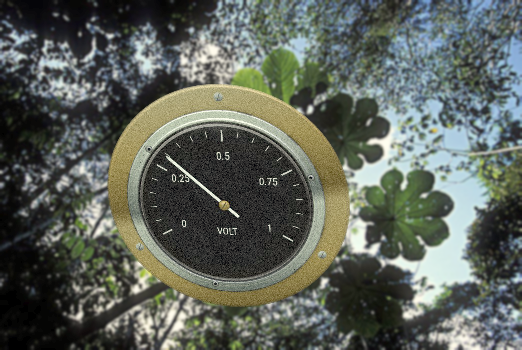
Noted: {"value": 0.3, "unit": "V"}
